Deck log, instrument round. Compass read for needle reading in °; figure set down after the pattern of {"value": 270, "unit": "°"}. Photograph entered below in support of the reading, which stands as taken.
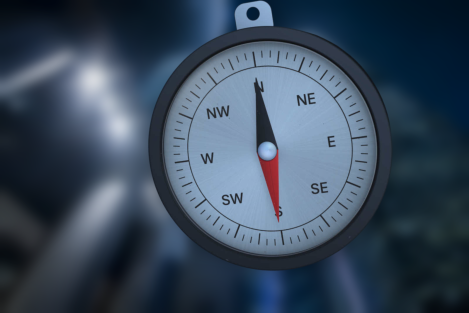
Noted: {"value": 180, "unit": "°"}
